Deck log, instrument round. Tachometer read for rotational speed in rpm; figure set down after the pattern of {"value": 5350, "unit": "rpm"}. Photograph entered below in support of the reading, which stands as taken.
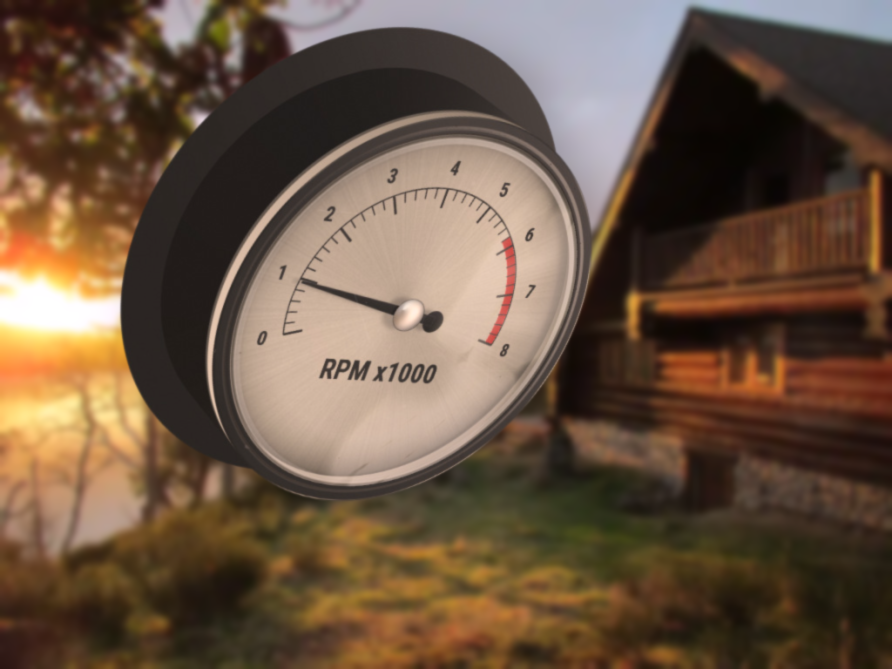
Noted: {"value": 1000, "unit": "rpm"}
